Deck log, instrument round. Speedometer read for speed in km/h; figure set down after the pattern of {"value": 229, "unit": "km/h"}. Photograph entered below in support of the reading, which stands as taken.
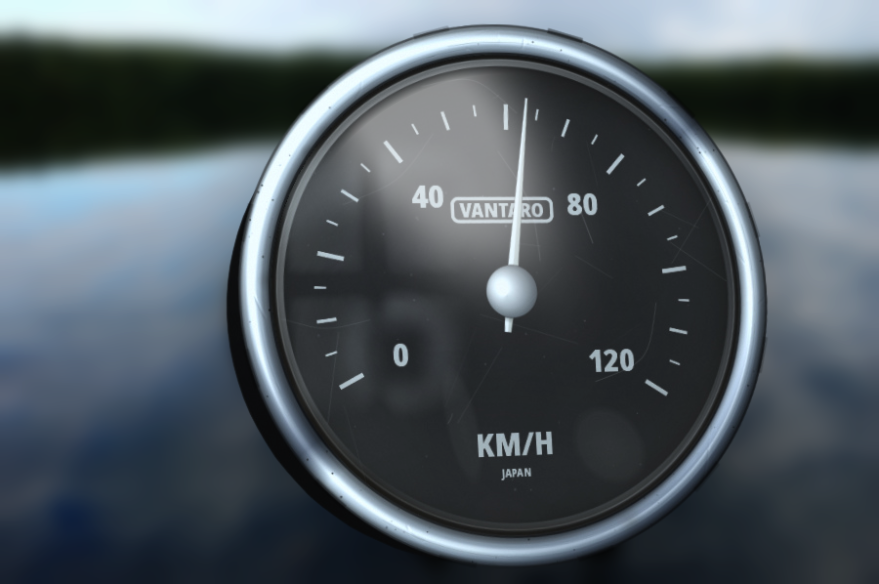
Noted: {"value": 62.5, "unit": "km/h"}
